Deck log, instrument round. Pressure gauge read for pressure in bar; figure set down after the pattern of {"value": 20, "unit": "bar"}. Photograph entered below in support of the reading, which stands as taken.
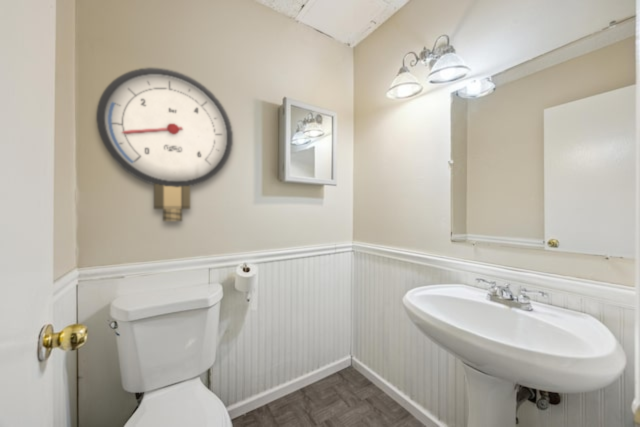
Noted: {"value": 0.75, "unit": "bar"}
